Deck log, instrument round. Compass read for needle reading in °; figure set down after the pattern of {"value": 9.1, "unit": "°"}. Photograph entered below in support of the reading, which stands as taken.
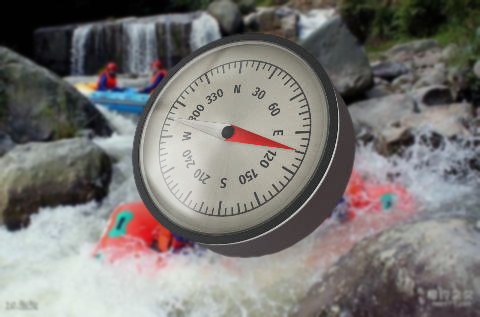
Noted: {"value": 105, "unit": "°"}
